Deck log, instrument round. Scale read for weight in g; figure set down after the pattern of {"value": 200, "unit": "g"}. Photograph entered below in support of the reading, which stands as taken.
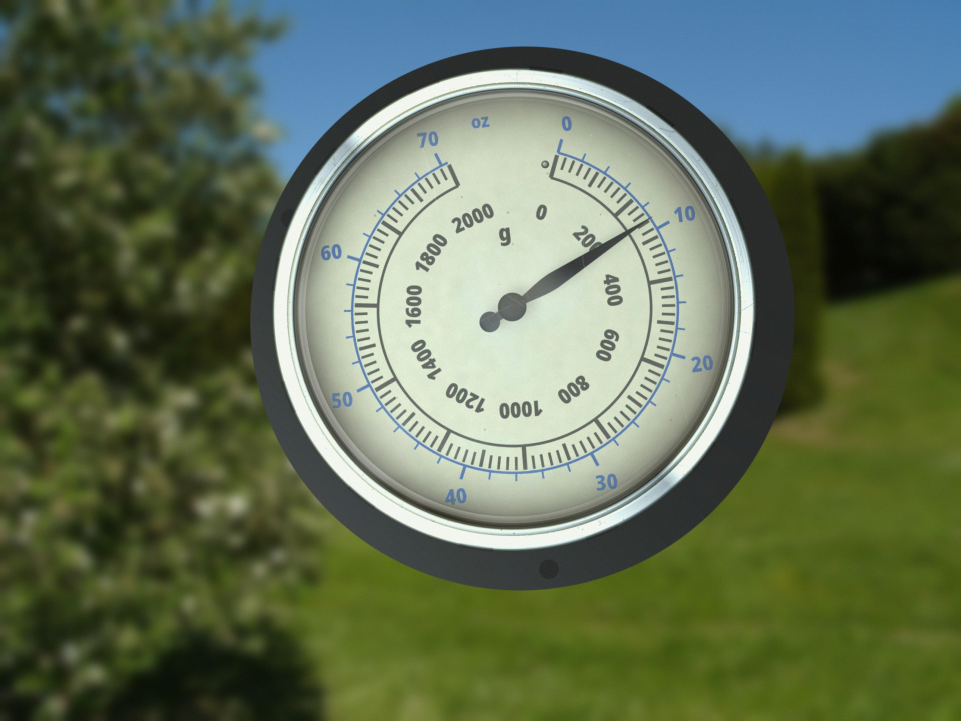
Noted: {"value": 260, "unit": "g"}
